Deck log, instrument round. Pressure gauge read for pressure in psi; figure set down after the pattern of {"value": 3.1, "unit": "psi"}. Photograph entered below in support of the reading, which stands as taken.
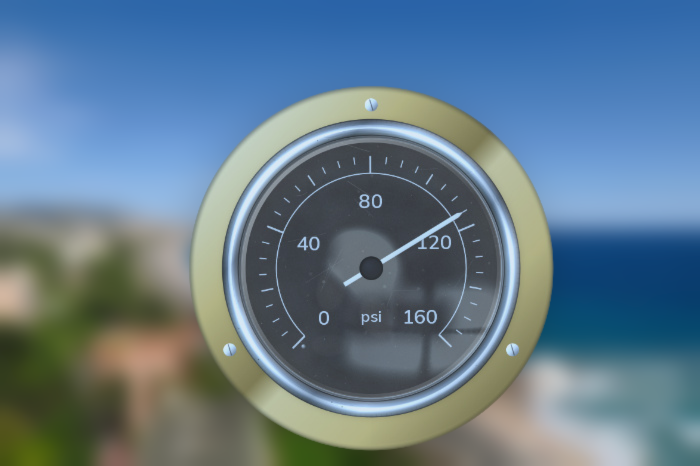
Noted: {"value": 115, "unit": "psi"}
